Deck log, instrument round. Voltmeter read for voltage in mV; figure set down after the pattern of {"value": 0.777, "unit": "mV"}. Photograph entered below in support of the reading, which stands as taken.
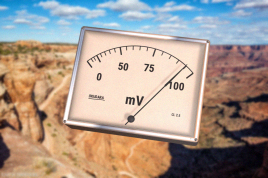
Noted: {"value": 95, "unit": "mV"}
